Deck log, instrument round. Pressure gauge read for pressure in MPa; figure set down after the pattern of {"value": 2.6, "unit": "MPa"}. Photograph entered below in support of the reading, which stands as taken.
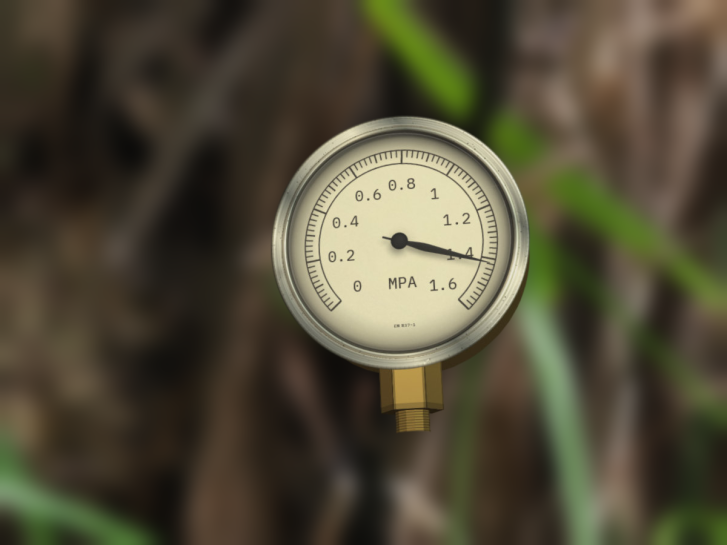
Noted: {"value": 1.42, "unit": "MPa"}
